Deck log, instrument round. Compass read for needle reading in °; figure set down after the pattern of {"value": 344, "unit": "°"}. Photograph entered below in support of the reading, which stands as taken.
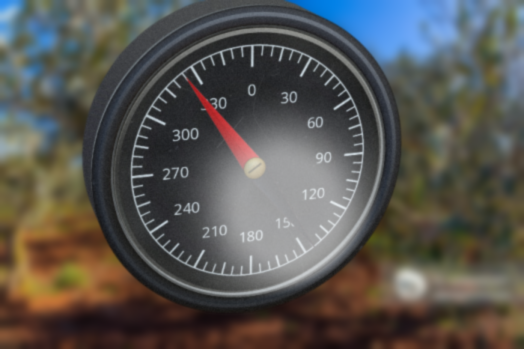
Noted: {"value": 325, "unit": "°"}
